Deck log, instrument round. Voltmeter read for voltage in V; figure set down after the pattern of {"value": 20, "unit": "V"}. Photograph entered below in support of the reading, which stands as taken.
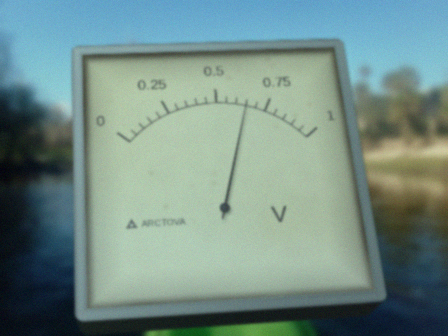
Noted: {"value": 0.65, "unit": "V"}
